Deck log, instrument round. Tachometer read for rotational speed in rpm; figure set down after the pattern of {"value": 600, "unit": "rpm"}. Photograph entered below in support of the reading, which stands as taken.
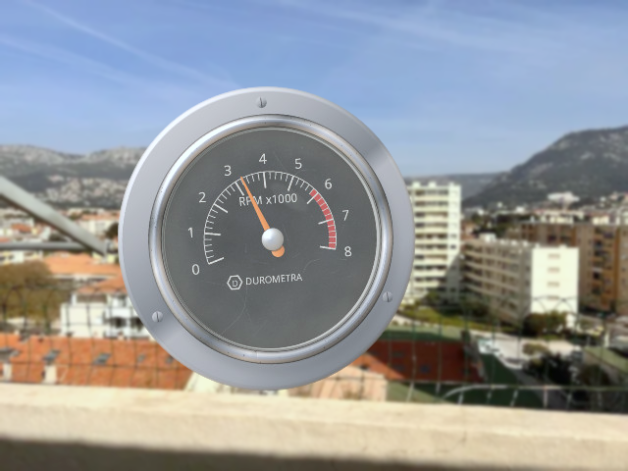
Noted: {"value": 3200, "unit": "rpm"}
